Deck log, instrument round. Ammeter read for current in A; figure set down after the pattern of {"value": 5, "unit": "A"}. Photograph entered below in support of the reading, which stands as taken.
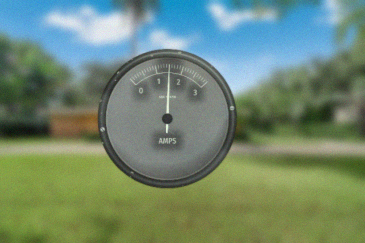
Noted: {"value": 1.5, "unit": "A"}
